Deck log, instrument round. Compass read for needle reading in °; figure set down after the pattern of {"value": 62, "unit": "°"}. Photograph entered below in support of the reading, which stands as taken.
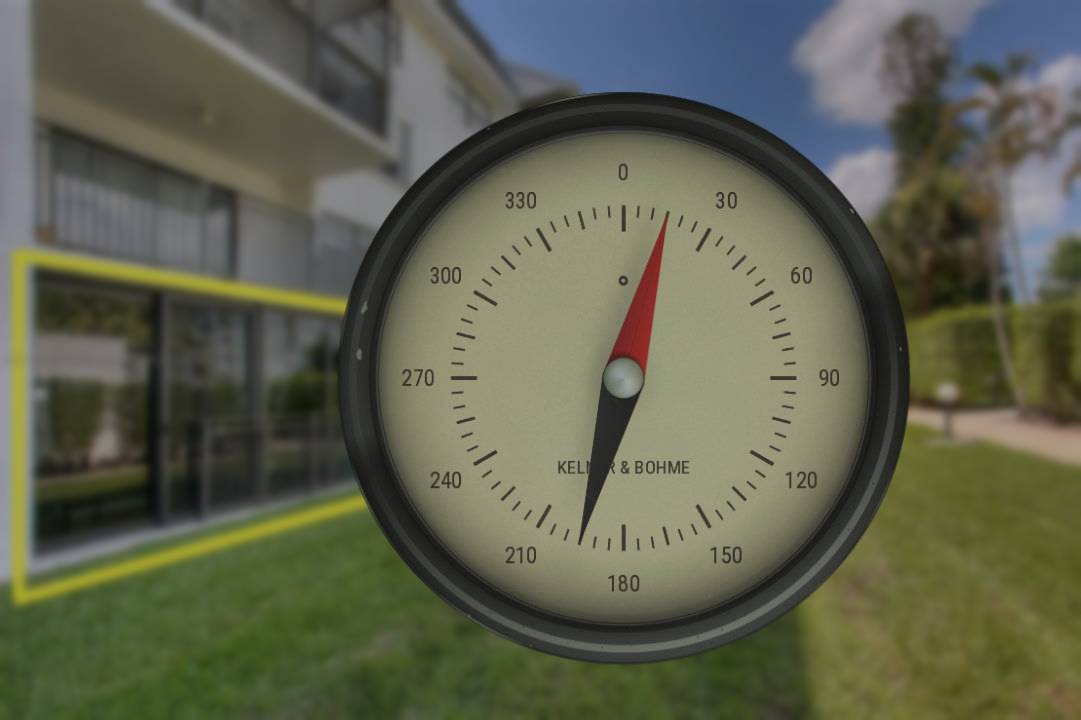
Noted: {"value": 15, "unit": "°"}
